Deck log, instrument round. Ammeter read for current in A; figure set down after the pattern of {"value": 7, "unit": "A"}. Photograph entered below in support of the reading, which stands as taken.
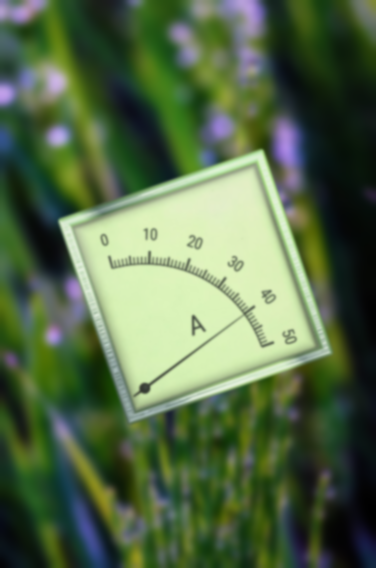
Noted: {"value": 40, "unit": "A"}
